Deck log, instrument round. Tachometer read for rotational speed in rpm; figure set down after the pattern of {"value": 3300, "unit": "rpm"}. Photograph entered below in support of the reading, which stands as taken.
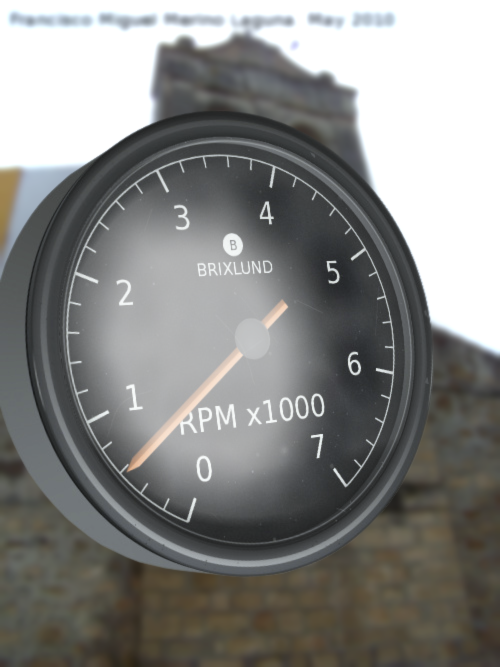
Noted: {"value": 600, "unit": "rpm"}
